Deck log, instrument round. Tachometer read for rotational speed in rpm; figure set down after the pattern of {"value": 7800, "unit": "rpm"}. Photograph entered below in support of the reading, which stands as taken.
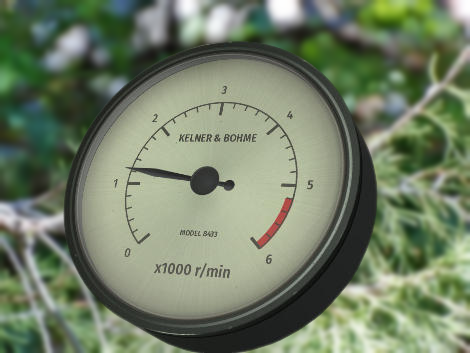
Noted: {"value": 1200, "unit": "rpm"}
